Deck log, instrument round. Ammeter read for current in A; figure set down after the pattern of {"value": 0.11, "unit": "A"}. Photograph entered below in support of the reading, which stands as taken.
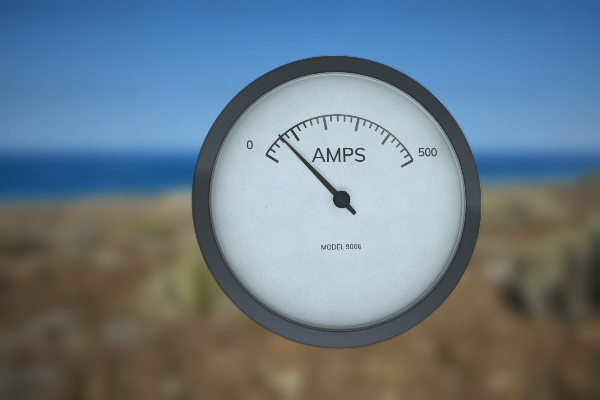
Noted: {"value": 60, "unit": "A"}
